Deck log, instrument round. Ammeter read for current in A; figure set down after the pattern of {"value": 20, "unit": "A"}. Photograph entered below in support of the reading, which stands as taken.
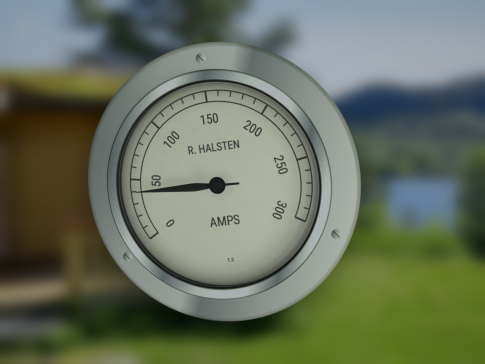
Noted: {"value": 40, "unit": "A"}
